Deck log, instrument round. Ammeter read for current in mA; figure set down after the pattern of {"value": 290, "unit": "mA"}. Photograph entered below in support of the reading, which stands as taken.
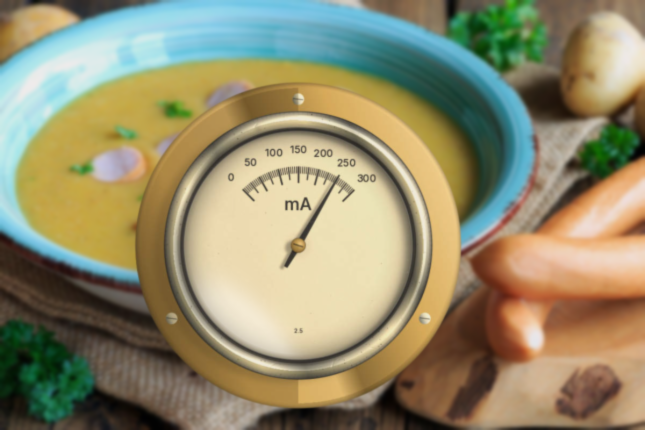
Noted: {"value": 250, "unit": "mA"}
